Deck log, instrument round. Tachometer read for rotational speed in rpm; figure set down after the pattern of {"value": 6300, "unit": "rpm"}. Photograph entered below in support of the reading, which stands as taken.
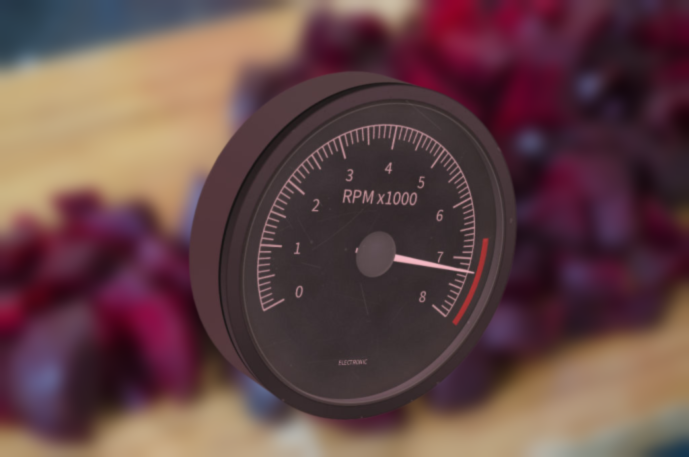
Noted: {"value": 7200, "unit": "rpm"}
